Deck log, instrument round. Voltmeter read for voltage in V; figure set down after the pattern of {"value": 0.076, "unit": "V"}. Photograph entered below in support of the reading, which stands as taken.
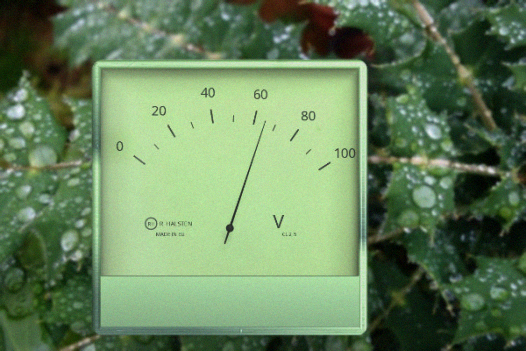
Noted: {"value": 65, "unit": "V"}
